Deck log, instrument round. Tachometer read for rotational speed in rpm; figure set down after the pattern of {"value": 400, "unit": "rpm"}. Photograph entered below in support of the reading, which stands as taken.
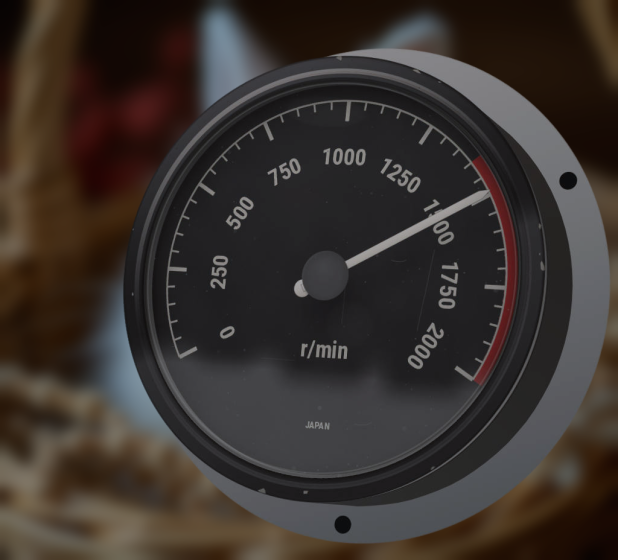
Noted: {"value": 1500, "unit": "rpm"}
